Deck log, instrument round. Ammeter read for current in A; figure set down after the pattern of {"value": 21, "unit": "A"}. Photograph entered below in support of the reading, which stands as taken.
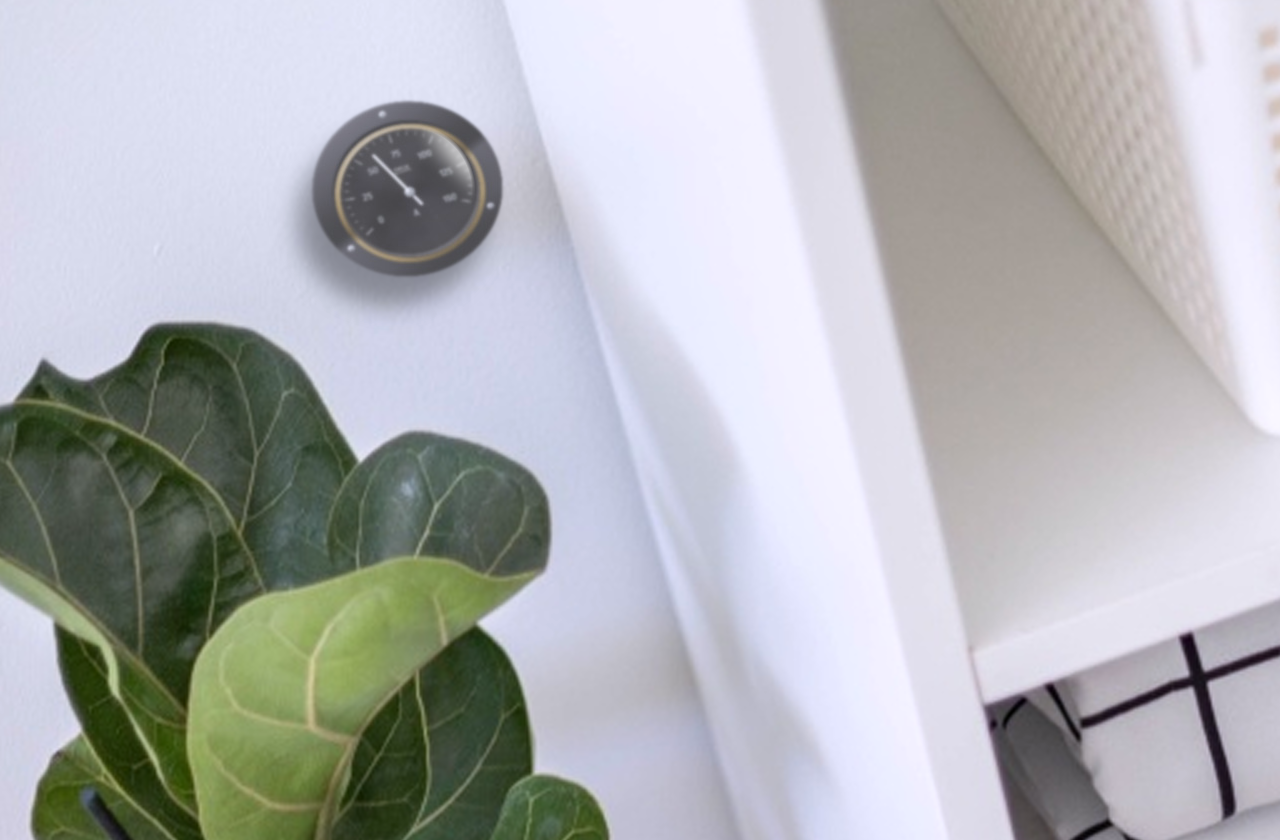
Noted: {"value": 60, "unit": "A"}
